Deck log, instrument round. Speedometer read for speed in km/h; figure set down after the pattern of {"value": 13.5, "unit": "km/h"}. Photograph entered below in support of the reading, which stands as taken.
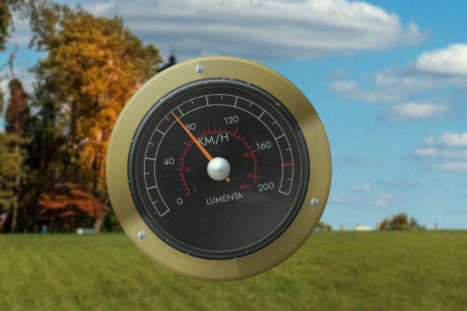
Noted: {"value": 75, "unit": "km/h"}
